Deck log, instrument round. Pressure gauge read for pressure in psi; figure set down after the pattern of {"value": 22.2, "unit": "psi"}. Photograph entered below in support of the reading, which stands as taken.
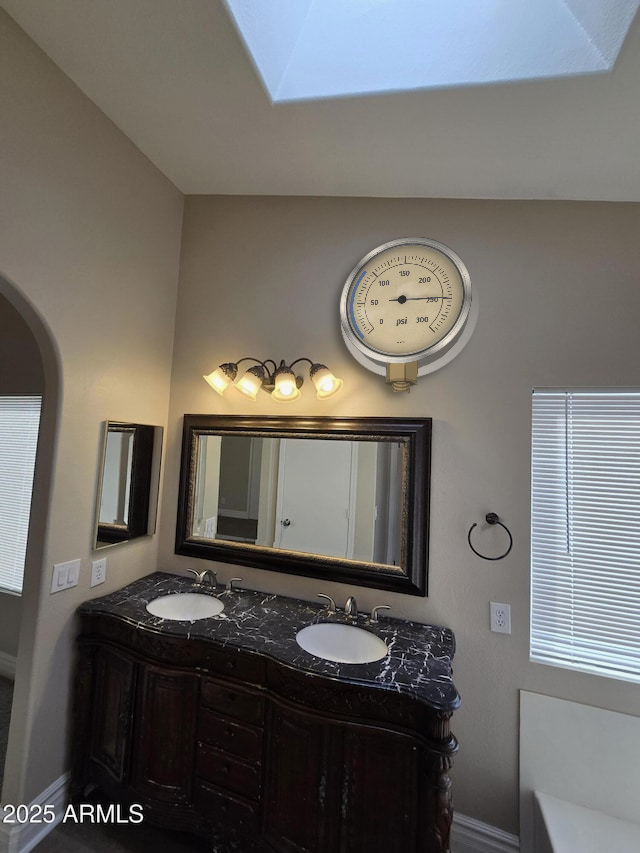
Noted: {"value": 250, "unit": "psi"}
